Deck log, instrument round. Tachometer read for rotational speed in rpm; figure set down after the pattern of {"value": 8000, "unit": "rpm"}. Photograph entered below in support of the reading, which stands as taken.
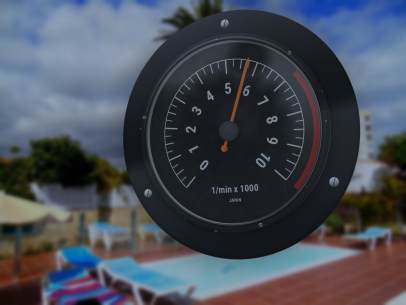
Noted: {"value": 5750, "unit": "rpm"}
